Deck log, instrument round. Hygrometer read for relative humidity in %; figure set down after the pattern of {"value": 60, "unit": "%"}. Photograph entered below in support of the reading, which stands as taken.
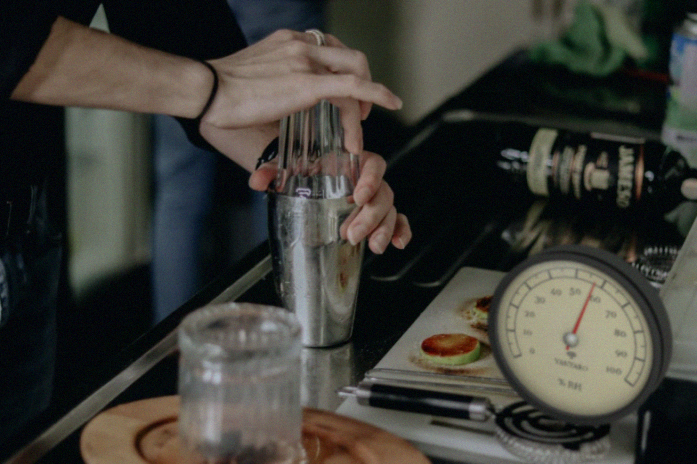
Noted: {"value": 57.5, "unit": "%"}
